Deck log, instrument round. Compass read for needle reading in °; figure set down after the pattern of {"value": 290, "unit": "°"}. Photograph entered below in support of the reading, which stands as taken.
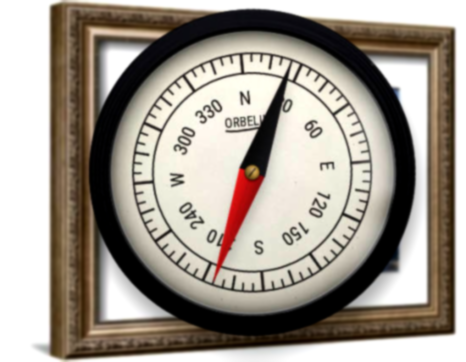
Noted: {"value": 205, "unit": "°"}
